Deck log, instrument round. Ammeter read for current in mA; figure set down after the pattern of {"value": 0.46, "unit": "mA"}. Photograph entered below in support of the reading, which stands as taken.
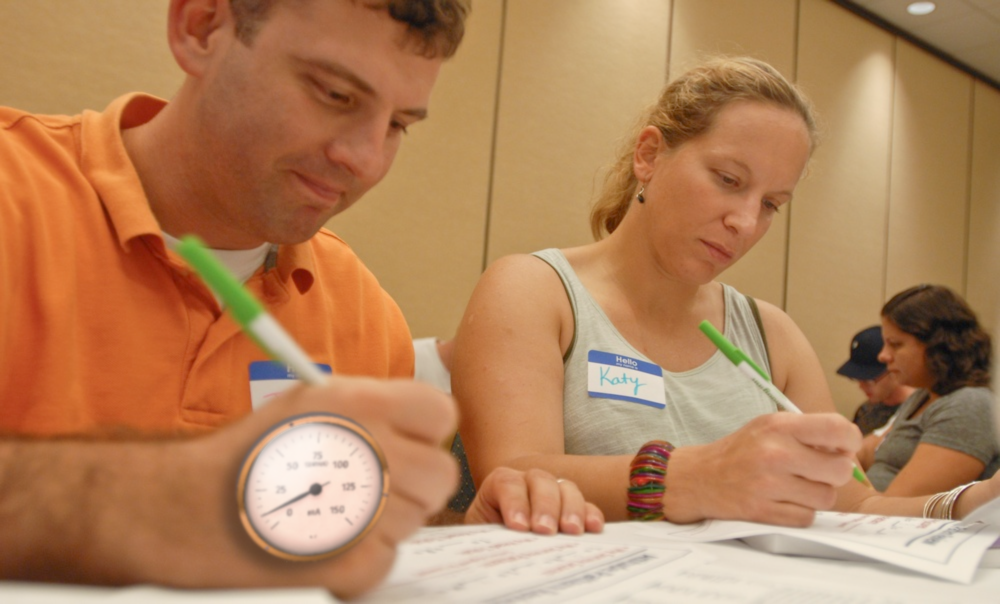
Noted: {"value": 10, "unit": "mA"}
